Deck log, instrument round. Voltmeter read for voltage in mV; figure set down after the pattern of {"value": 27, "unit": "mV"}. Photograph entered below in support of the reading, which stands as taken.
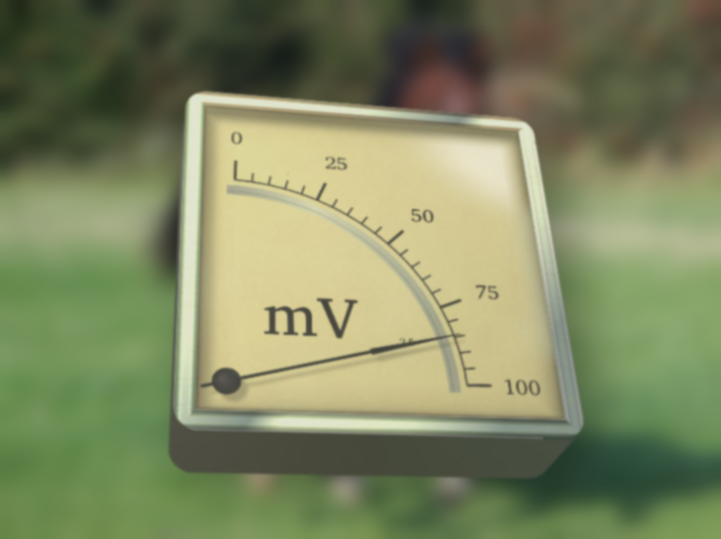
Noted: {"value": 85, "unit": "mV"}
